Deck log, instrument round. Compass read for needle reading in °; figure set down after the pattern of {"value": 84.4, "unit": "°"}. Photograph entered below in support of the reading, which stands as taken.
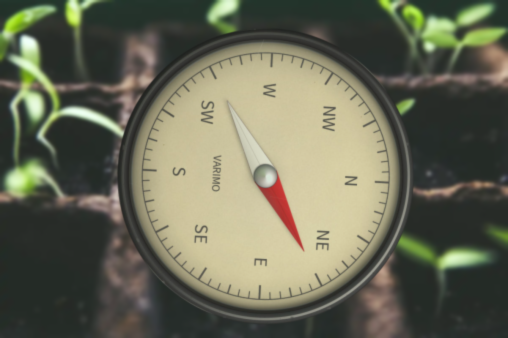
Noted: {"value": 60, "unit": "°"}
